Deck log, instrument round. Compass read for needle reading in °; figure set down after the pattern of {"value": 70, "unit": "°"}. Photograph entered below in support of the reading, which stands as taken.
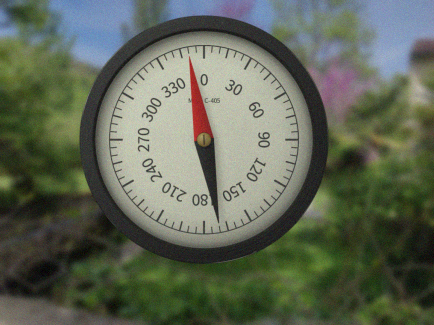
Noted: {"value": 350, "unit": "°"}
